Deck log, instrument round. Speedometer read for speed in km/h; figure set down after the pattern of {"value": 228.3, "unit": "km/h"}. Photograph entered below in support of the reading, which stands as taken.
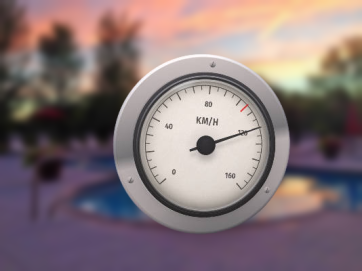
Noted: {"value": 120, "unit": "km/h"}
